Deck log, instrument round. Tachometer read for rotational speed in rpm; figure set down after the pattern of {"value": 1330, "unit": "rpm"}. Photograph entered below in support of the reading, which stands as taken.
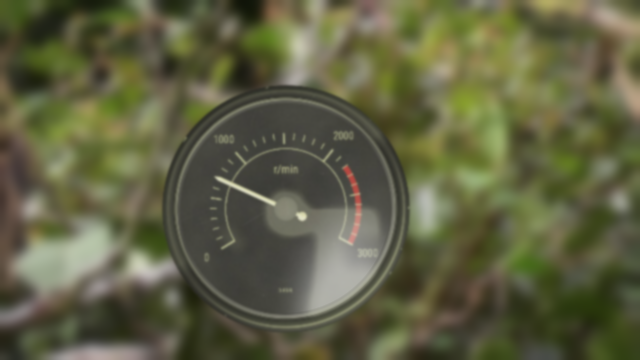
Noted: {"value": 700, "unit": "rpm"}
